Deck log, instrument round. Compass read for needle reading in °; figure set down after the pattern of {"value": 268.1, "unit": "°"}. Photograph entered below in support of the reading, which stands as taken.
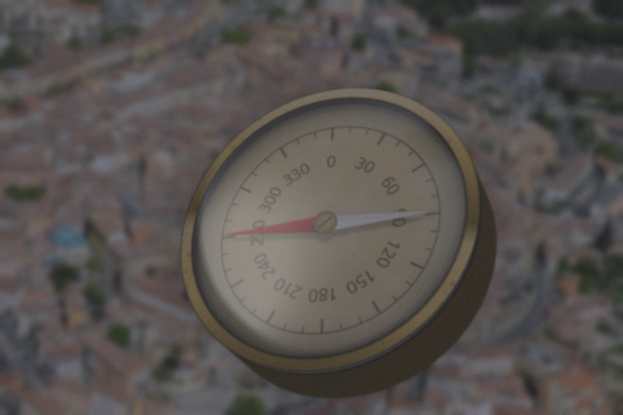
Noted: {"value": 270, "unit": "°"}
